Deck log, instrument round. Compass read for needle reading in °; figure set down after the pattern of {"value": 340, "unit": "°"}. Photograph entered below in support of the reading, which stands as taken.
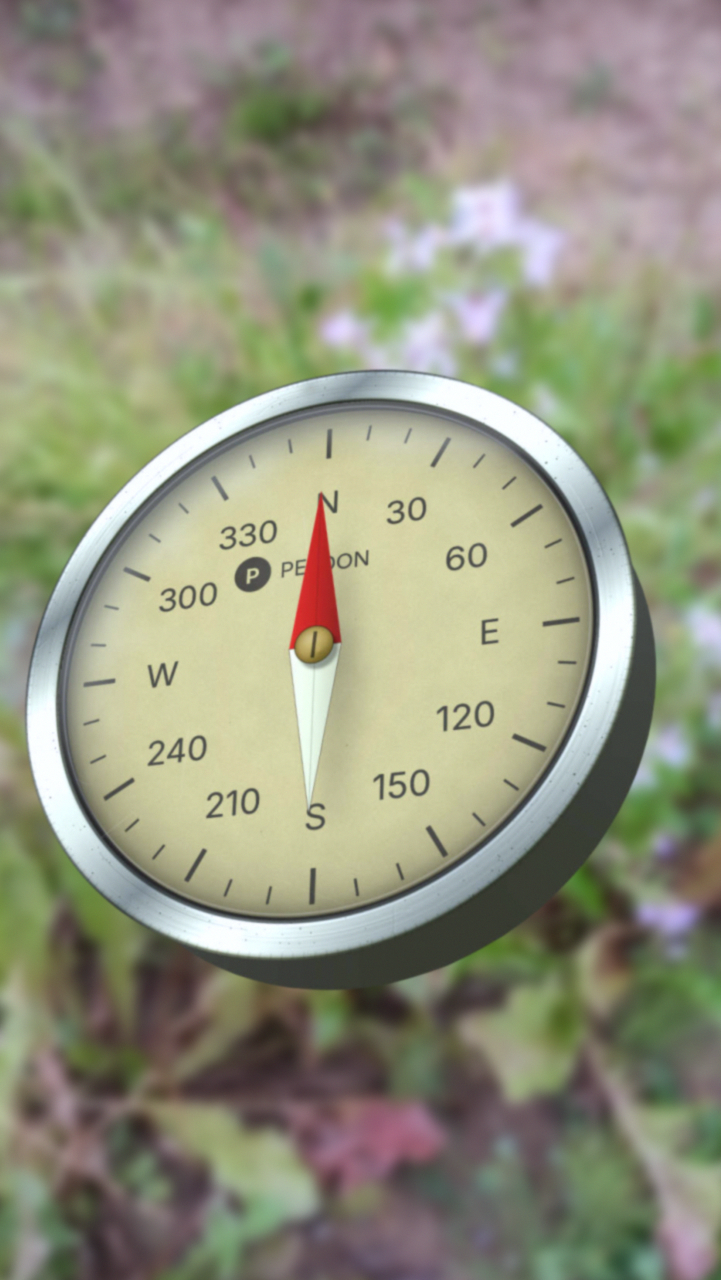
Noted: {"value": 0, "unit": "°"}
